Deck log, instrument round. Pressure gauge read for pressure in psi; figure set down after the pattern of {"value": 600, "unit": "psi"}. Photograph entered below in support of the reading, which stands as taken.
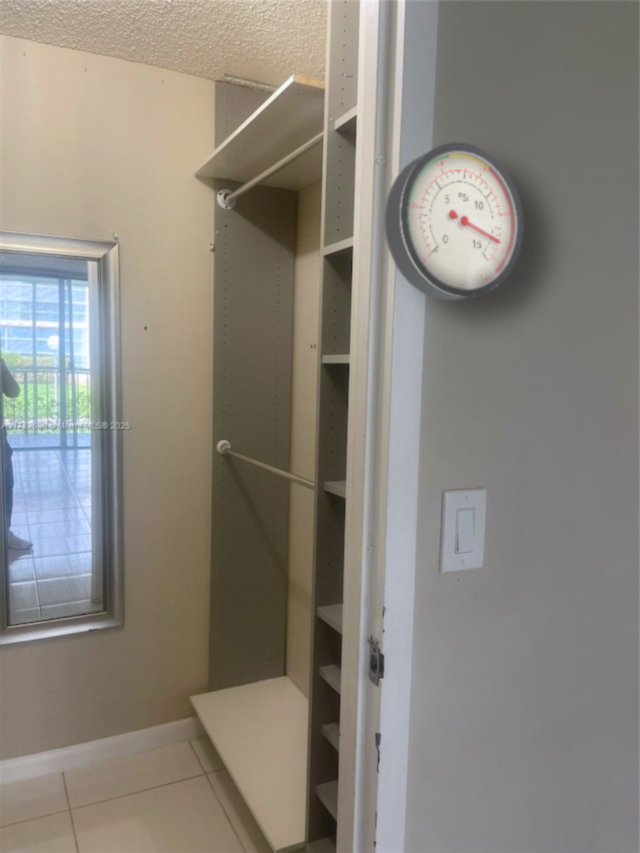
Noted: {"value": 13.5, "unit": "psi"}
